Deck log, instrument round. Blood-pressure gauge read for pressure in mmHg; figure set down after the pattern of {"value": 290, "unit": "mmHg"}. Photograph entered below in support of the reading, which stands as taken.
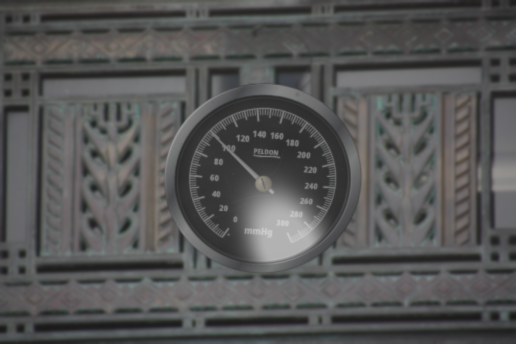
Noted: {"value": 100, "unit": "mmHg"}
